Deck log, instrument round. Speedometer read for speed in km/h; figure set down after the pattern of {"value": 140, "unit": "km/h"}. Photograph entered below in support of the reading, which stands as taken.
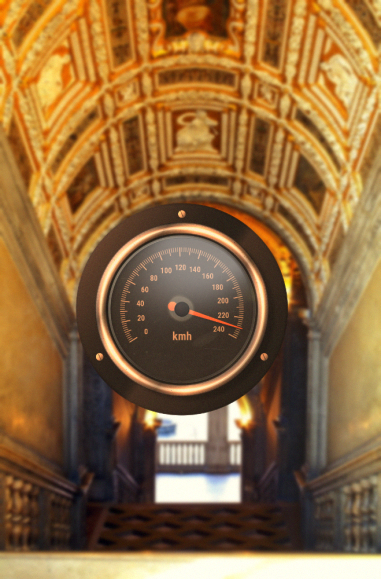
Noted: {"value": 230, "unit": "km/h"}
